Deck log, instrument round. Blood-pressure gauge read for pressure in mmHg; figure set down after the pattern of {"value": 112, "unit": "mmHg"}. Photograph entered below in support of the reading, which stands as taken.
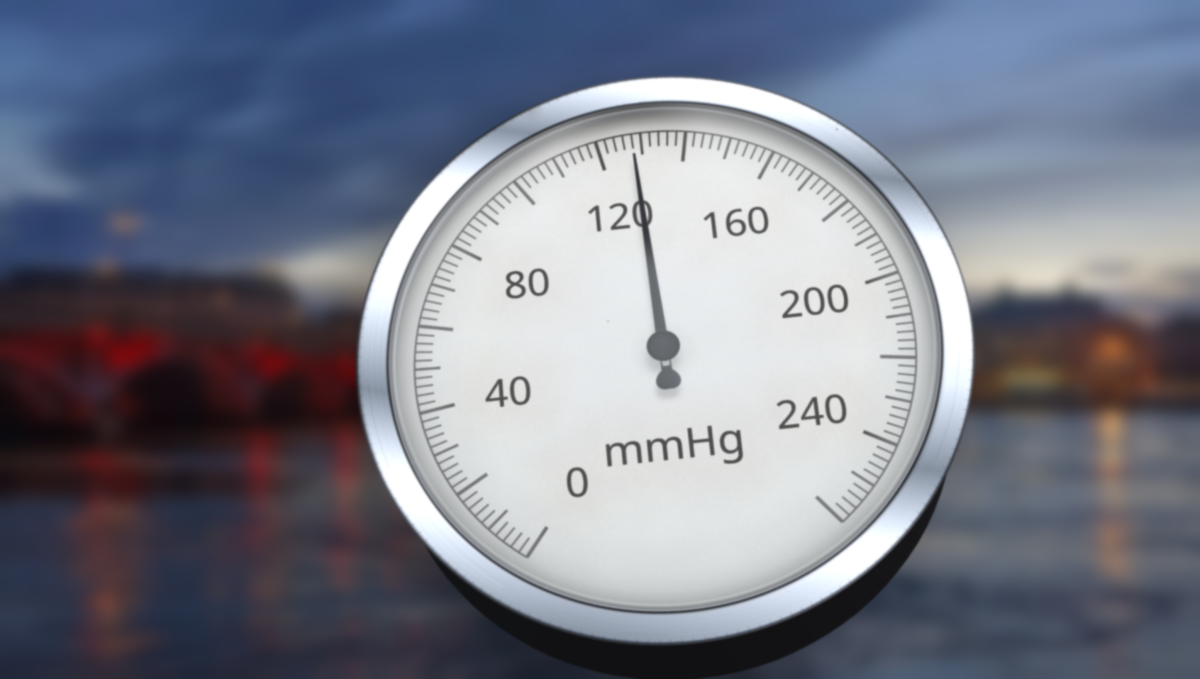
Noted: {"value": 128, "unit": "mmHg"}
